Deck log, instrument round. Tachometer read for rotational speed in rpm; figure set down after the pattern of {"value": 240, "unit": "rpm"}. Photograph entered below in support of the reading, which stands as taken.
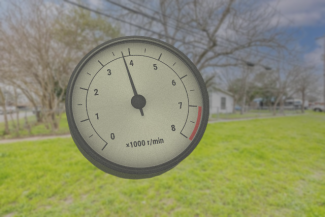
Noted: {"value": 3750, "unit": "rpm"}
